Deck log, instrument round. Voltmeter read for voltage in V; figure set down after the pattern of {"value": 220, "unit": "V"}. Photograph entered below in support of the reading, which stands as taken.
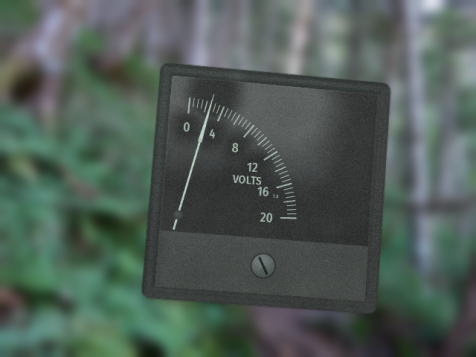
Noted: {"value": 2.5, "unit": "V"}
